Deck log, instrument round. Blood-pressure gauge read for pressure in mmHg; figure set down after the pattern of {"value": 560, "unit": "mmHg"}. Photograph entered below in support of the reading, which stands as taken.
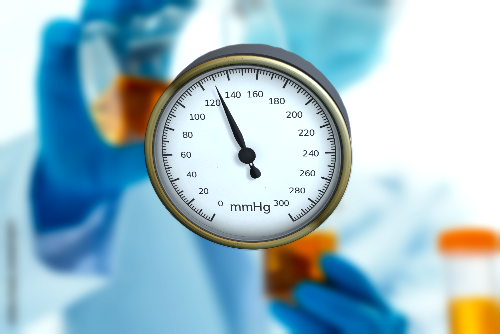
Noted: {"value": 130, "unit": "mmHg"}
